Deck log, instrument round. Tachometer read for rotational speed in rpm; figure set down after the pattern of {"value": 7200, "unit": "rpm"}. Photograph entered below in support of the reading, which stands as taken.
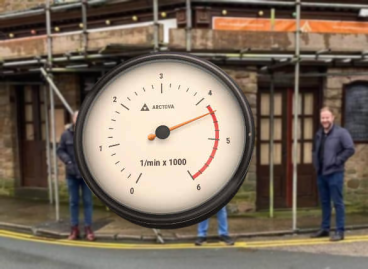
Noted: {"value": 4400, "unit": "rpm"}
